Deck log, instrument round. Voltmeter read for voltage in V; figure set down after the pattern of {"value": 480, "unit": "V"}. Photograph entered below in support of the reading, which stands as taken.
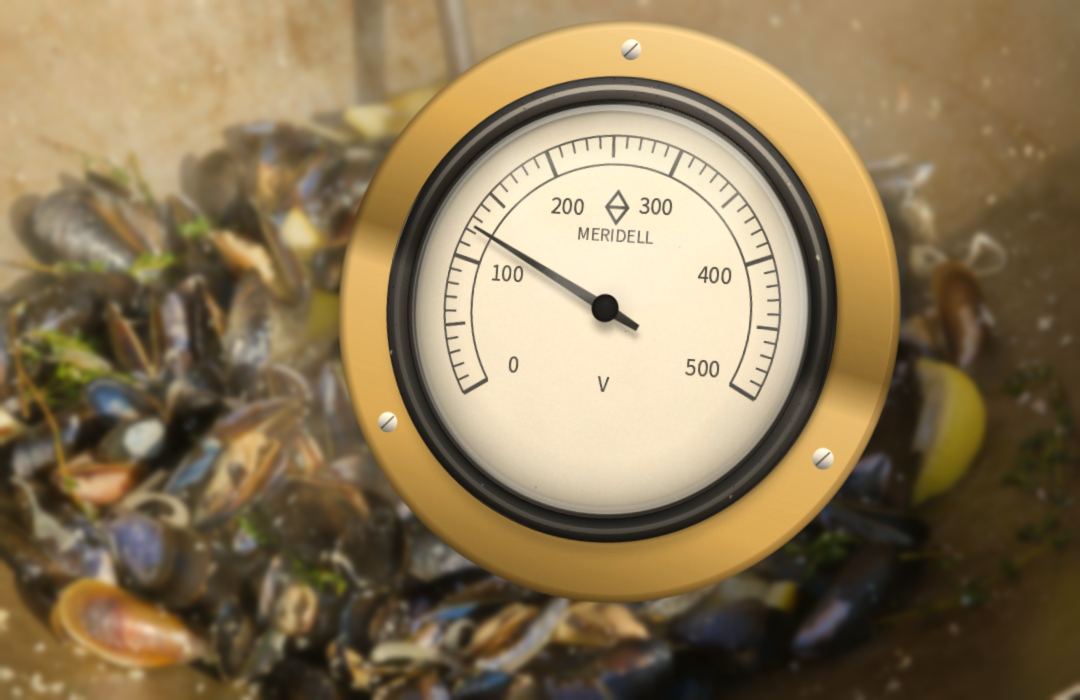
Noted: {"value": 125, "unit": "V"}
